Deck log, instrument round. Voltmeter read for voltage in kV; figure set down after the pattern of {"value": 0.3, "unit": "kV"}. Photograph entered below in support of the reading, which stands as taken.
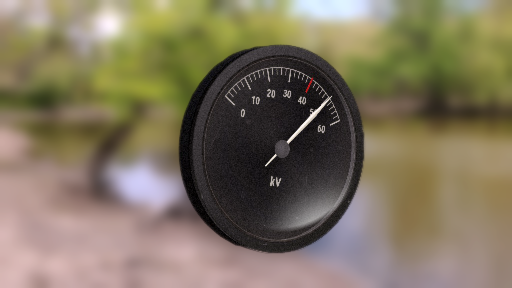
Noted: {"value": 50, "unit": "kV"}
